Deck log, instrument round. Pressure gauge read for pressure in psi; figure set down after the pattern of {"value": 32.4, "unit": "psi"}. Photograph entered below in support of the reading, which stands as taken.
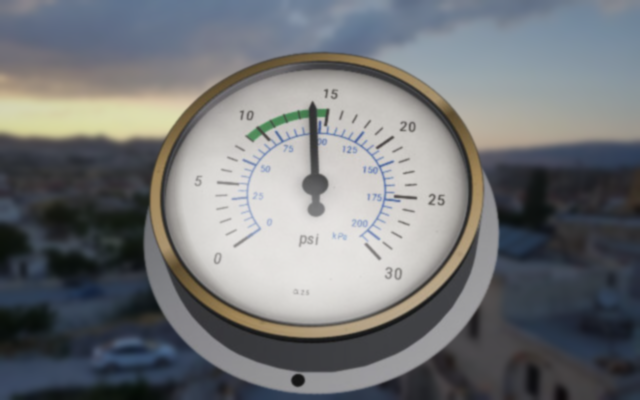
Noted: {"value": 14, "unit": "psi"}
